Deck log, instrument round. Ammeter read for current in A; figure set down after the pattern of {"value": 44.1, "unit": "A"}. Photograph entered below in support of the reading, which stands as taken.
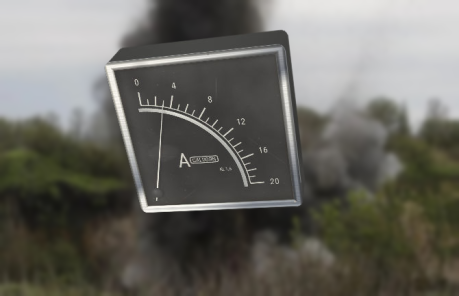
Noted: {"value": 3, "unit": "A"}
